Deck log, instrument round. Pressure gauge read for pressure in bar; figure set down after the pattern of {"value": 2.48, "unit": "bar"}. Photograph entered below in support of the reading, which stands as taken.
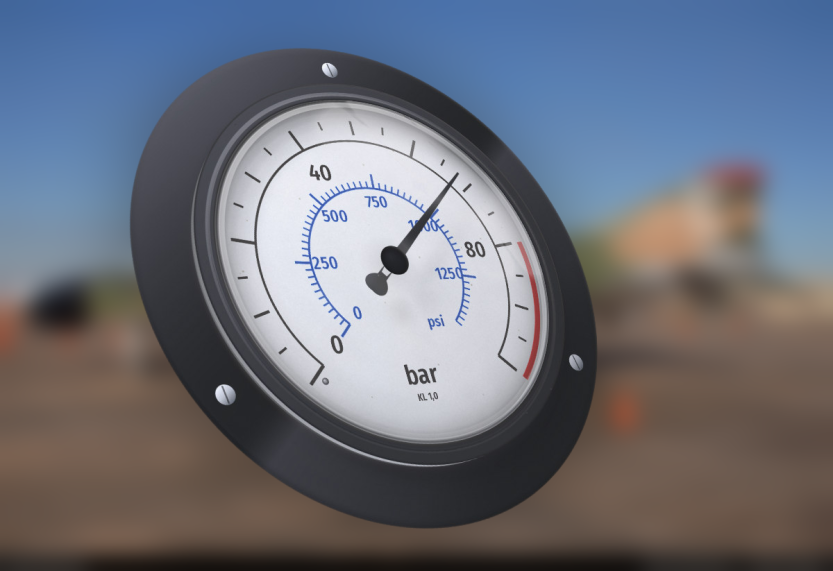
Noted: {"value": 67.5, "unit": "bar"}
